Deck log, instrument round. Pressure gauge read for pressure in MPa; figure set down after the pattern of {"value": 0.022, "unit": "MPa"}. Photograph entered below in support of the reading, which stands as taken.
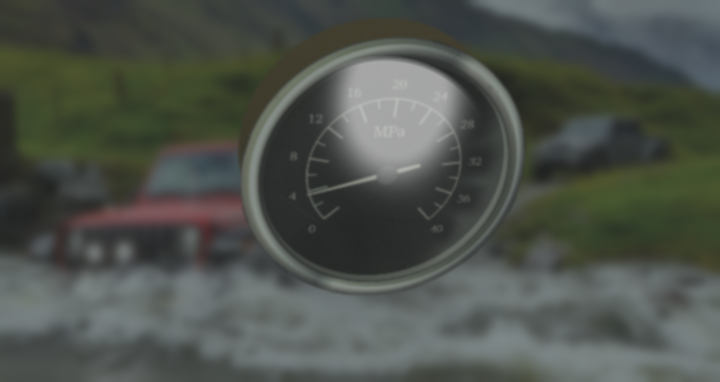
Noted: {"value": 4, "unit": "MPa"}
